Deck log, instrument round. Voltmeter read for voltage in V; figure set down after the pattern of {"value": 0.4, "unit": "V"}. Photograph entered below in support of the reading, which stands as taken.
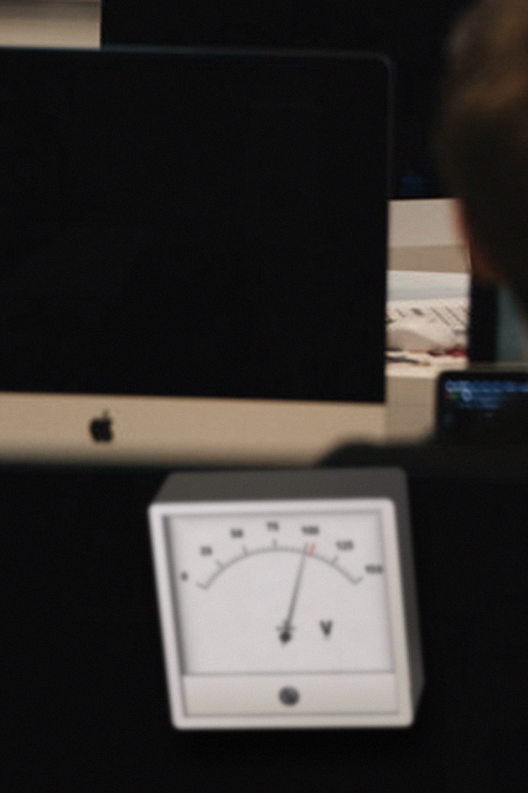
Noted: {"value": 100, "unit": "V"}
